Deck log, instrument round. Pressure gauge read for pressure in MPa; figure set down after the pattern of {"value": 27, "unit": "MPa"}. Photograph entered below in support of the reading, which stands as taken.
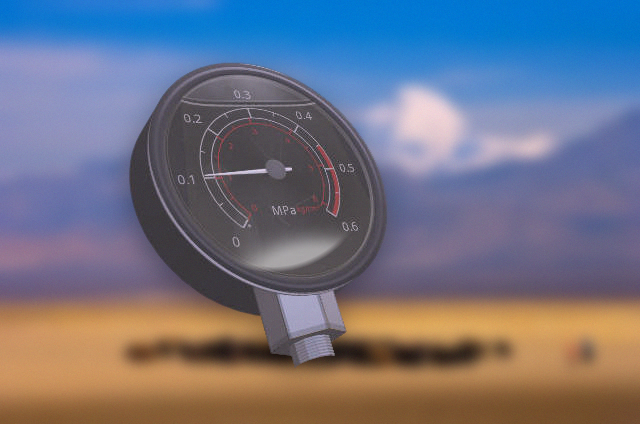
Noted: {"value": 0.1, "unit": "MPa"}
